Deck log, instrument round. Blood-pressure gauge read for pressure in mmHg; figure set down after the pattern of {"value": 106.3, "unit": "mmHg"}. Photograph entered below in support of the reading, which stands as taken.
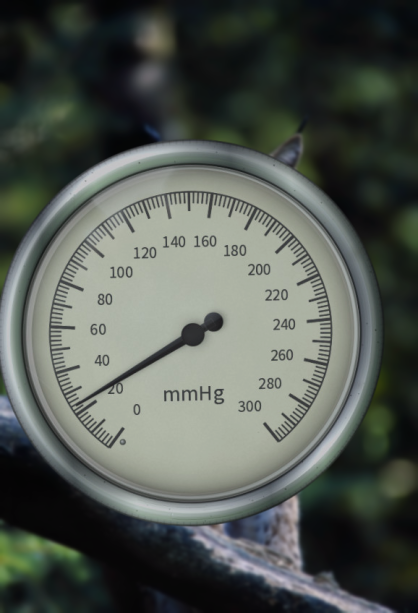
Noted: {"value": 24, "unit": "mmHg"}
